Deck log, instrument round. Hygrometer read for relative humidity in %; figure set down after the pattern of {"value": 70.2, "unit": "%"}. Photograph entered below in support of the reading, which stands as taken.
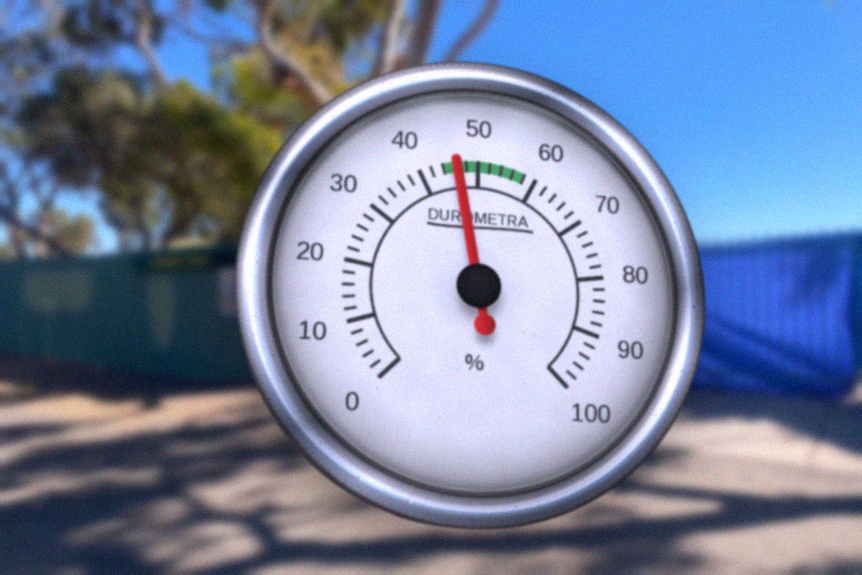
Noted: {"value": 46, "unit": "%"}
